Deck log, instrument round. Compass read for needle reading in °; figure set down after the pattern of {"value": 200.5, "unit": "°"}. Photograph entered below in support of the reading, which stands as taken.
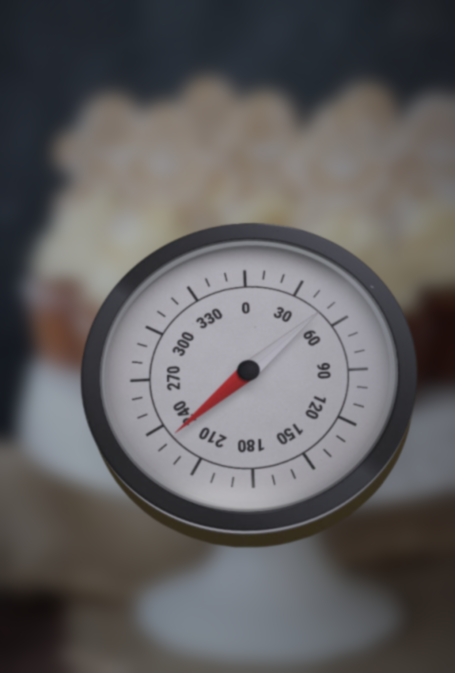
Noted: {"value": 230, "unit": "°"}
